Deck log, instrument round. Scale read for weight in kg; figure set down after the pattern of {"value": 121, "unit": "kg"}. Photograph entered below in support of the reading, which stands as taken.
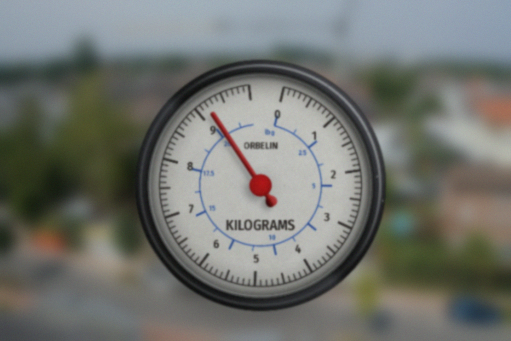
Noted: {"value": 9.2, "unit": "kg"}
